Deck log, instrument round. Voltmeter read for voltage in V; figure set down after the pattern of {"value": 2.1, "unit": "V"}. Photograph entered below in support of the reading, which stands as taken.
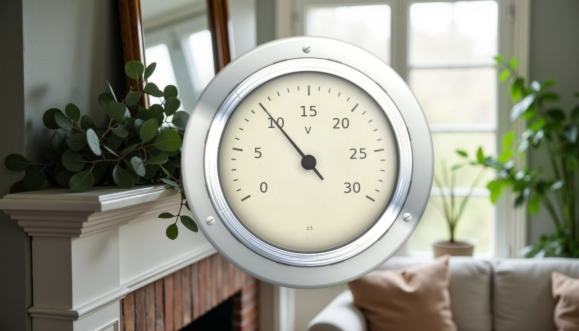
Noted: {"value": 10, "unit": "V"}
